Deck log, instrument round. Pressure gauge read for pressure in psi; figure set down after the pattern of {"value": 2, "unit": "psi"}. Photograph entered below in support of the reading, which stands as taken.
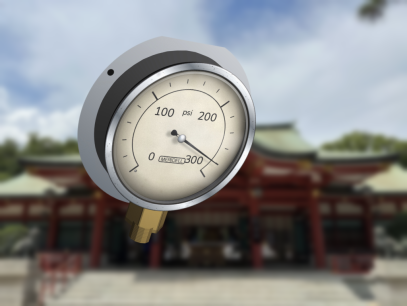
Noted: {"value": 280, "unit": "psi"}
